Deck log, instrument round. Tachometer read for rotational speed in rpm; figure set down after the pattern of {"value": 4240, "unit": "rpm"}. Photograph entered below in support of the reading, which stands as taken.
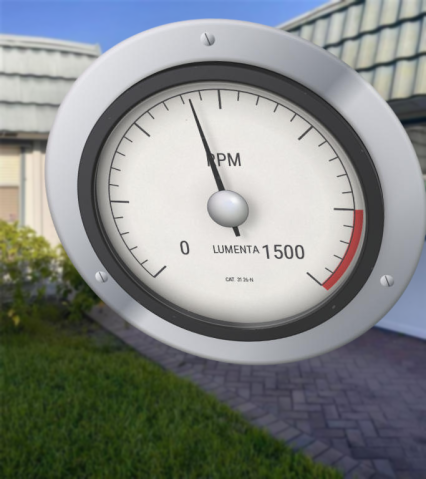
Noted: {"value": 675, "unit": "rpm"}
